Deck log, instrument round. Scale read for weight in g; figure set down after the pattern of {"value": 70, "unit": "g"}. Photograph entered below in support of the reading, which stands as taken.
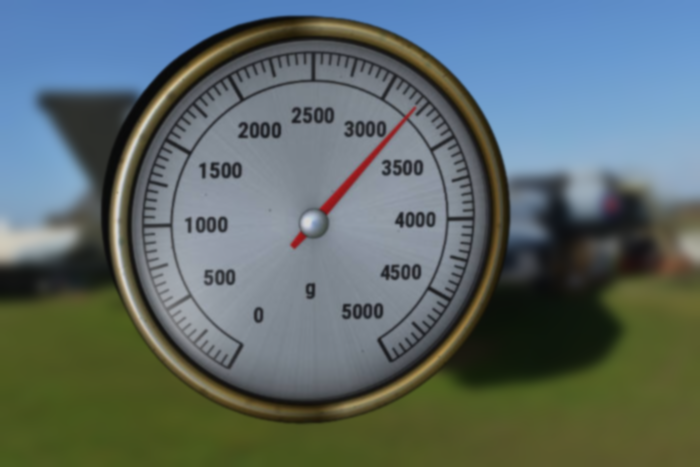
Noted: {"value": 3200, "unit": "g"}
